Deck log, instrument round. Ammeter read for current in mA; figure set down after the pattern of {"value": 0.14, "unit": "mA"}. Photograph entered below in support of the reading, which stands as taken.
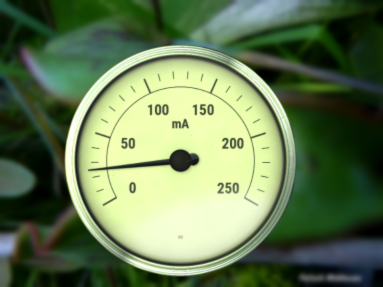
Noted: {"value": 25, "unit": "mA"}
